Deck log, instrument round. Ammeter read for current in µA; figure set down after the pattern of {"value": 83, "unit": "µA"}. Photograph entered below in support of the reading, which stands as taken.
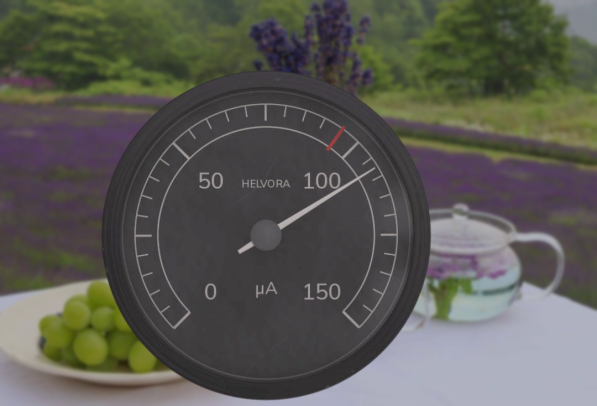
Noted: {"value": 107.5, "unit": "µA"}
